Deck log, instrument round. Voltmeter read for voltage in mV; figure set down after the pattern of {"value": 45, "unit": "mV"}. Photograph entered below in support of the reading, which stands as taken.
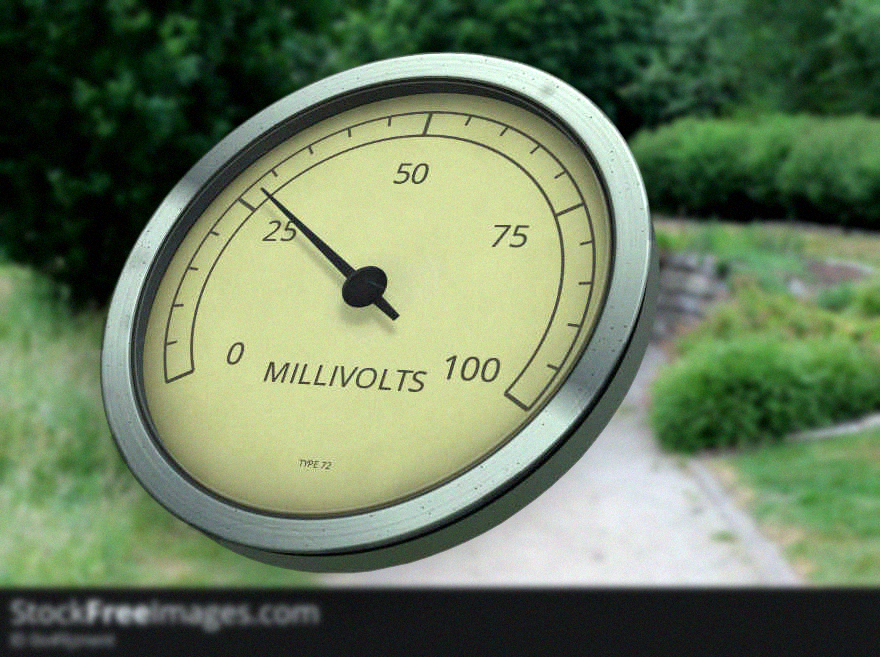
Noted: {"value": 27.5, "unit": "mV"}
